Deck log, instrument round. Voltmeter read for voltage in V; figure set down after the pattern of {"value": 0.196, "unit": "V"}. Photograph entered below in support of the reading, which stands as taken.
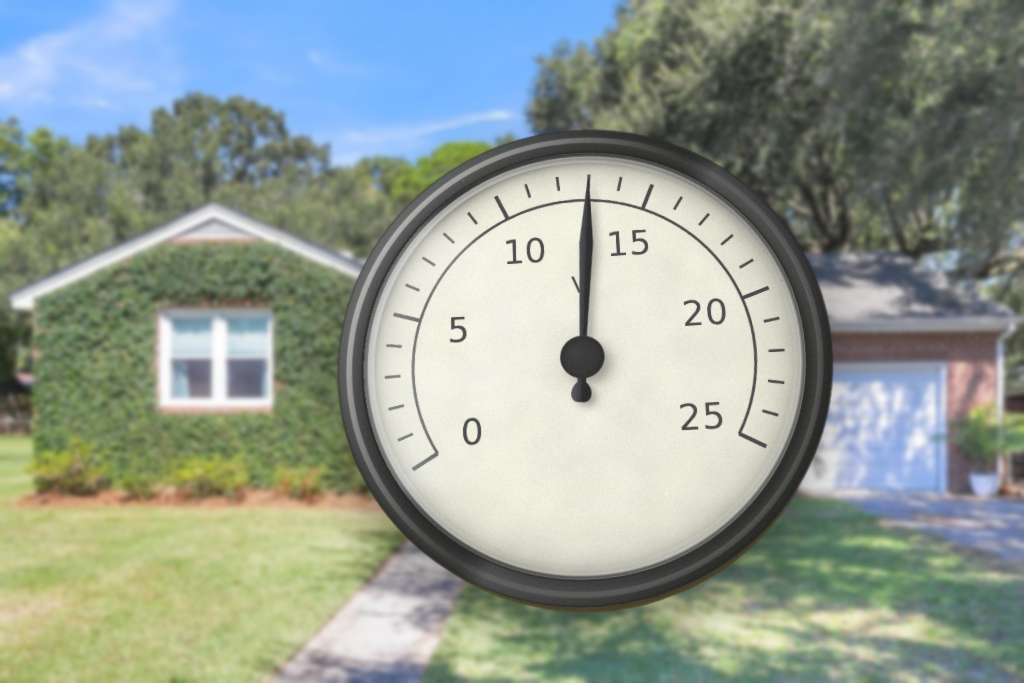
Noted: {"value": 13, "unit": "V"}
